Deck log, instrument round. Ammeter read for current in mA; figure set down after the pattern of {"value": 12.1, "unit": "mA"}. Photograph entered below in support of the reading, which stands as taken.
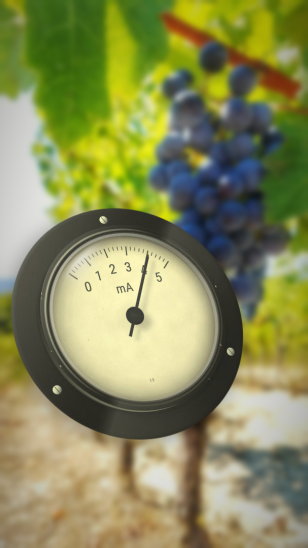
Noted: {"value": 4, "unit": "mA"}
